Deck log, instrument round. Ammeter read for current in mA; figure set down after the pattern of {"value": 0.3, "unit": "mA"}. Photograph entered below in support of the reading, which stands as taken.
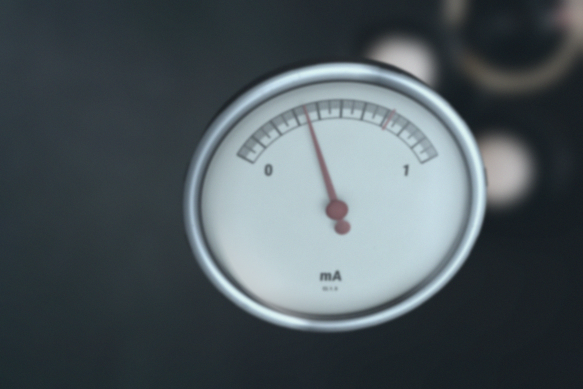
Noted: {"value": 0.35, "unit": "mA"}
